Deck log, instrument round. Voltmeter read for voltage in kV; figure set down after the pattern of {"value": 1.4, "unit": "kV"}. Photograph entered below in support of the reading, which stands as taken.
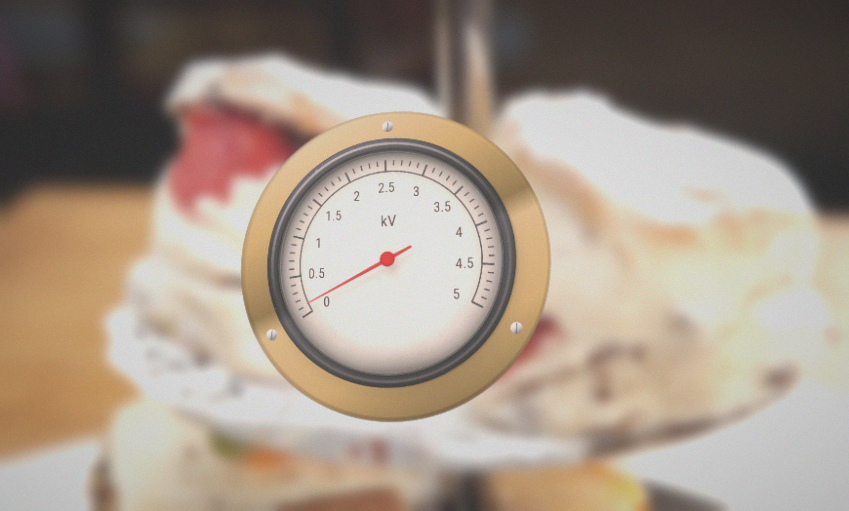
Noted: {"value": 0.1, "unit": "kV"}
